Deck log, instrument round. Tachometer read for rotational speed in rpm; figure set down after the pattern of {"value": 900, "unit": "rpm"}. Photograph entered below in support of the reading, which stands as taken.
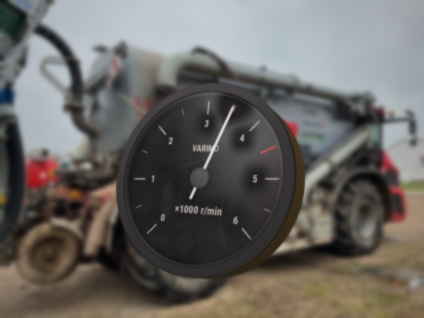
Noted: {"value": 3500, "unit": "rpm"}
